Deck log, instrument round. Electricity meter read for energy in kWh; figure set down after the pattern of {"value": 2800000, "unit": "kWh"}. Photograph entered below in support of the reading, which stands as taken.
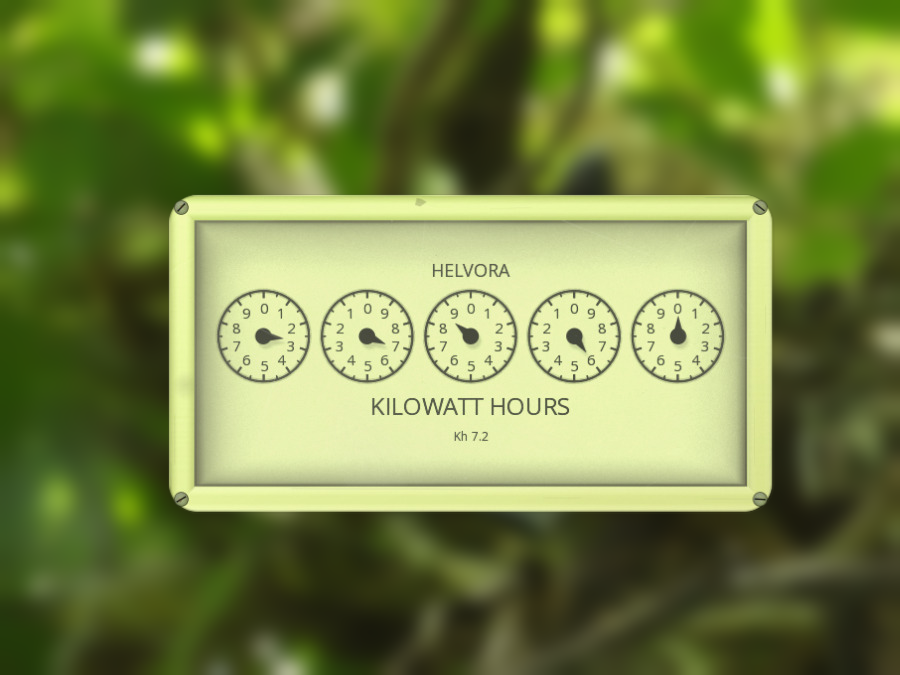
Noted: {"value": 26860, "unit": "kWh"}
